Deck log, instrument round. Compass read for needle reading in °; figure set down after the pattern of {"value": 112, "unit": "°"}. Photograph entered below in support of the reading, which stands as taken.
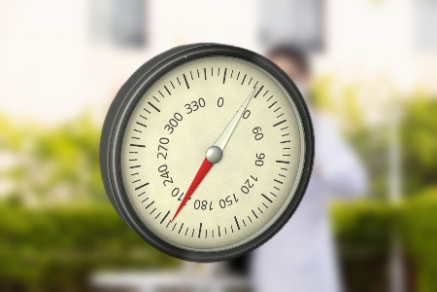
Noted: {"value": 205, "unit": "°"}
